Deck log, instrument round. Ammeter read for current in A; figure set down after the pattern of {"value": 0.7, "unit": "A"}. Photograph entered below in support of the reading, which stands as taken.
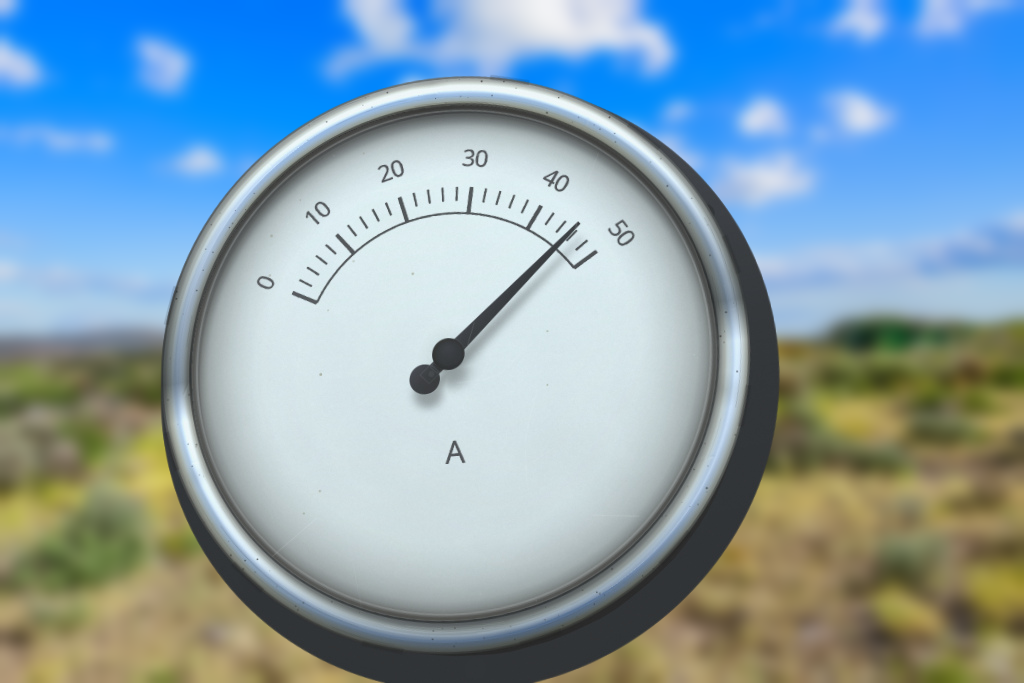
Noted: {"value": 46, "unit": "A"}
